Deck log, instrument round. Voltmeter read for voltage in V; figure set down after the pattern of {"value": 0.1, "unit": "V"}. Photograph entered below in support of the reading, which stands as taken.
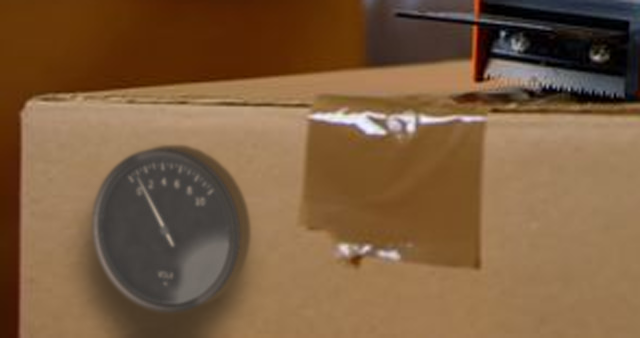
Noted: {"value": 1, "unit": "V"}
